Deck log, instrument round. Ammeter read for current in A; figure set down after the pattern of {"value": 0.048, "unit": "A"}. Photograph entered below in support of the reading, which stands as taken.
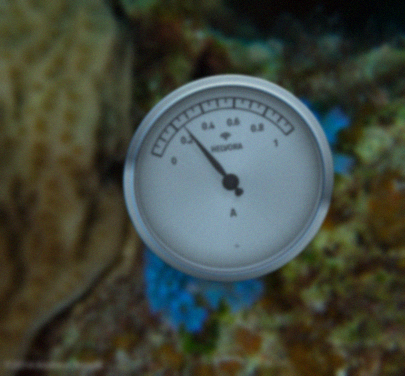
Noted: {"value": 0.25, "unit": "A"}
